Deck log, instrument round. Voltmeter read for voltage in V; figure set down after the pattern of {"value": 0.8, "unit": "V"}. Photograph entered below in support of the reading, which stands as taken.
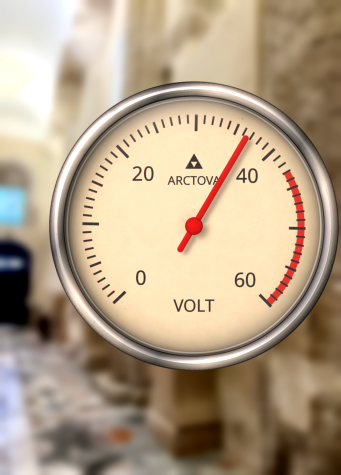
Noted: {"value": 36.5, "unit": "V"}
